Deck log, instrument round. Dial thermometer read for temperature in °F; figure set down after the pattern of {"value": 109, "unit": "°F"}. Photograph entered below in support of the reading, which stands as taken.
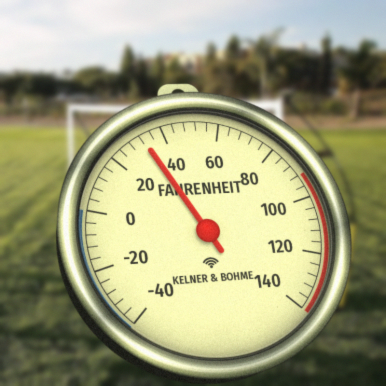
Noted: {"value": 32, "unit": "°F"}
